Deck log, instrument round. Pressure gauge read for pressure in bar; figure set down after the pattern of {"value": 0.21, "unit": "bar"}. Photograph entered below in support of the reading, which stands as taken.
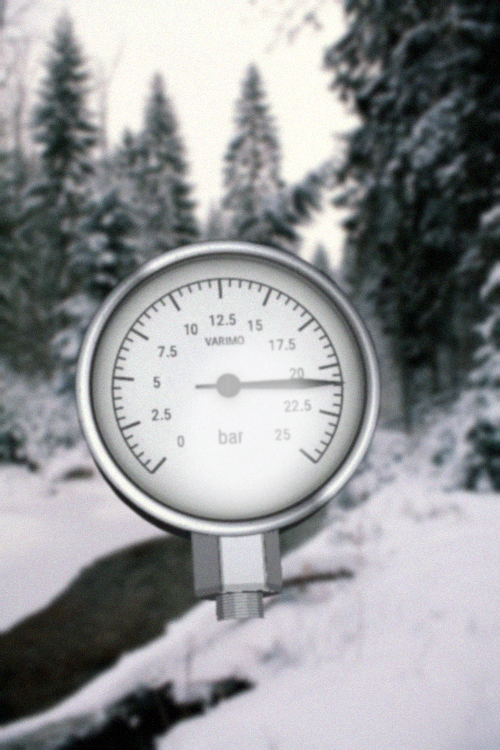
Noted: {"value": 21, "unit": "bar"}
